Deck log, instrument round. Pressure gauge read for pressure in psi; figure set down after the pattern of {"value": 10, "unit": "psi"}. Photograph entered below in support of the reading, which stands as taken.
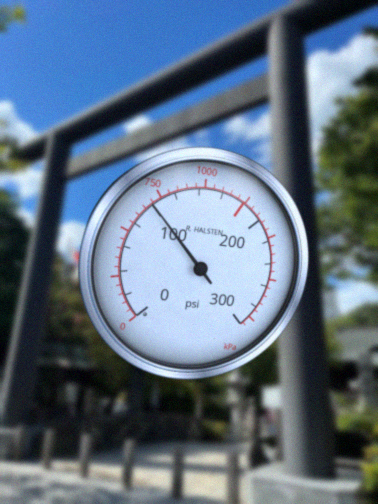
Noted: {"value": 100, "unit": "psi"}
